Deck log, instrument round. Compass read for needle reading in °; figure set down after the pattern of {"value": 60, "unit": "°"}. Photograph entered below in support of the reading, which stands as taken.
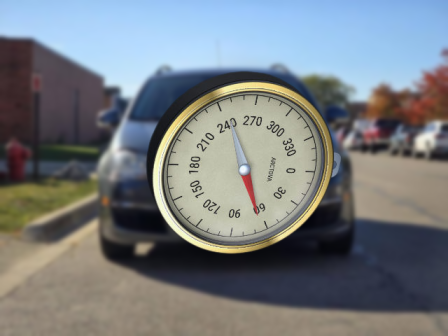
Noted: {"value": 65, "unit": "°"}
